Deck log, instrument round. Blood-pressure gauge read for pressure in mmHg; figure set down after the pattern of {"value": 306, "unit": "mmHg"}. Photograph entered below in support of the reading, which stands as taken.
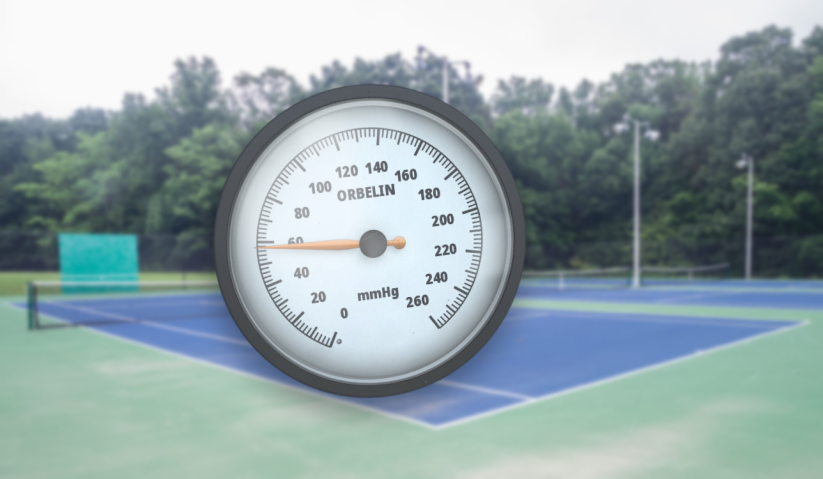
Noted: {"value": 58, "unit": "mmHg"}
